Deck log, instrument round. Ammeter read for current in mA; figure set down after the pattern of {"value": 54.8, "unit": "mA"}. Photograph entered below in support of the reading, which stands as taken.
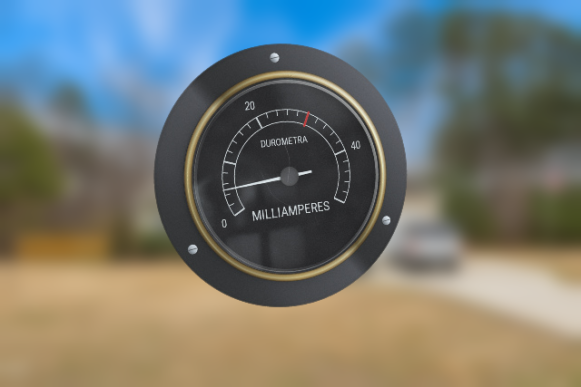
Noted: {"value": 5, "unit": "mA"}
